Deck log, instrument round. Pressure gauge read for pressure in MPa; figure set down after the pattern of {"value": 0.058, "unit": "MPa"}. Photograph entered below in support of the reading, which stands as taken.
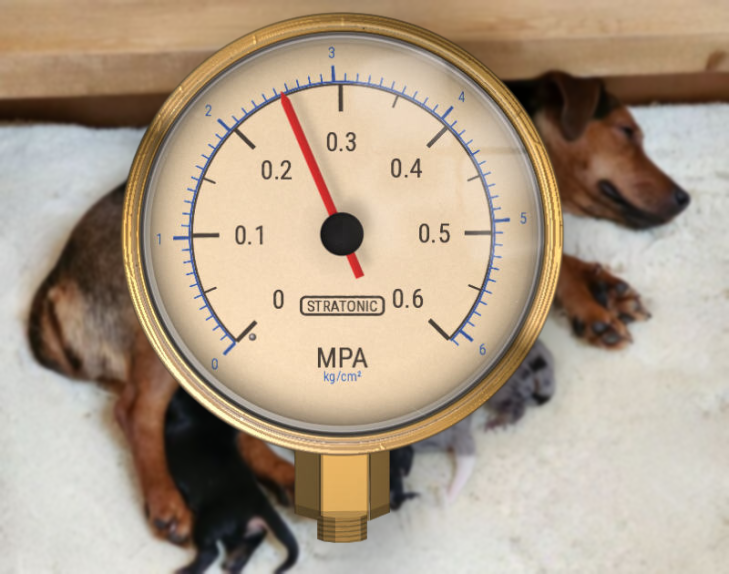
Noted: {"value": 0.25, "unit": "MPa"}
